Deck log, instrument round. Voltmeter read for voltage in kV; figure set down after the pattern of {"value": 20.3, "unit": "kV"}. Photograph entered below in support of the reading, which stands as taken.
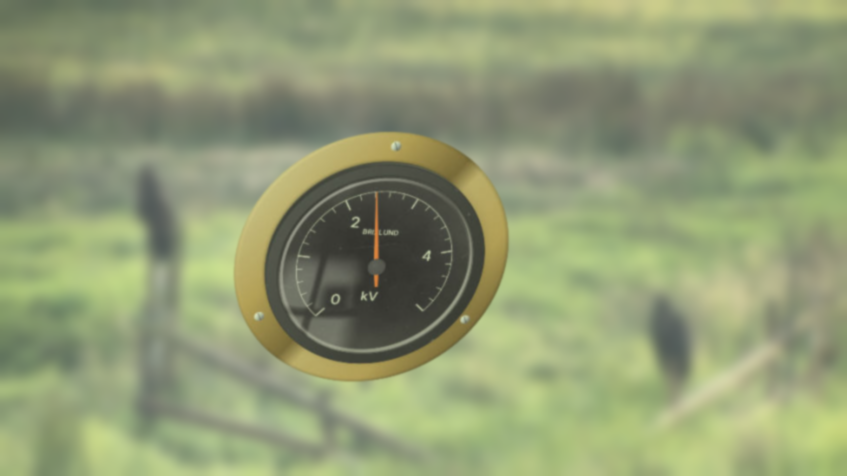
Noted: {"value": 2.4, "unit": "kV"}
